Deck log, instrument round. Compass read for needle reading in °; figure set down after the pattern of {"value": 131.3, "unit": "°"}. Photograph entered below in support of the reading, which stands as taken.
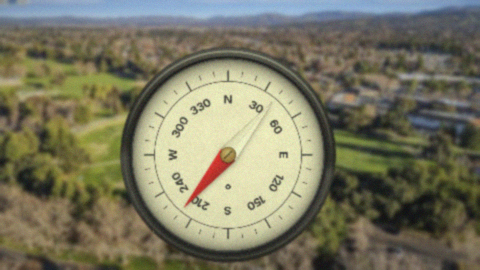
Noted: {"value": 220, "unit": "°"}
